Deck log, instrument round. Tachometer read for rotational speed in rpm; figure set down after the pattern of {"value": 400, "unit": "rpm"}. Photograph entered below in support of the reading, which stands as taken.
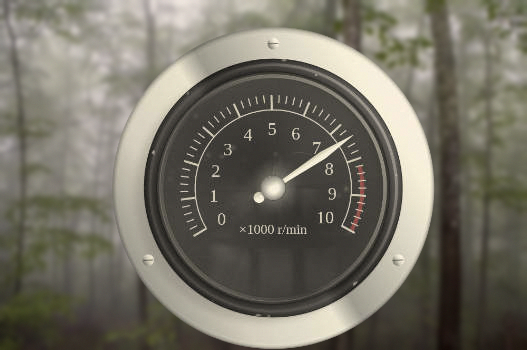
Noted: {"value": 7400, "unit": "rpm"}
